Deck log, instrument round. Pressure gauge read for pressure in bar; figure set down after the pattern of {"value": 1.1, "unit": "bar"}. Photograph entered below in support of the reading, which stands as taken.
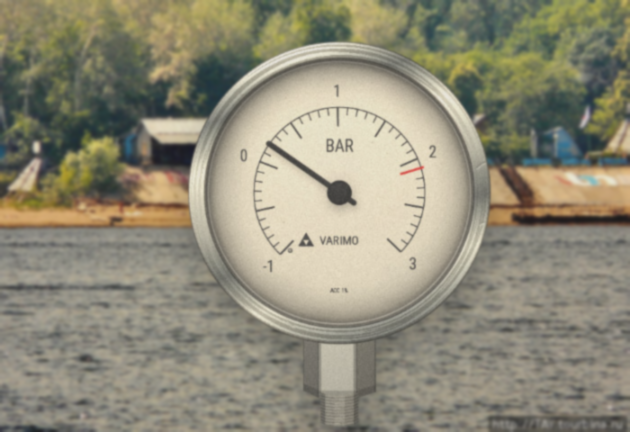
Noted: {"value": 0.2, "unit": "bar"}
